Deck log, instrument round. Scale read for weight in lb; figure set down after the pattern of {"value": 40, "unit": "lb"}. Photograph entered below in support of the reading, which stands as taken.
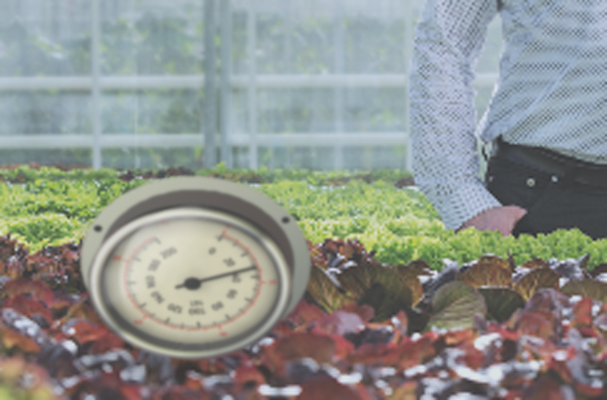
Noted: {"value": 30, "unit": "lb"}
